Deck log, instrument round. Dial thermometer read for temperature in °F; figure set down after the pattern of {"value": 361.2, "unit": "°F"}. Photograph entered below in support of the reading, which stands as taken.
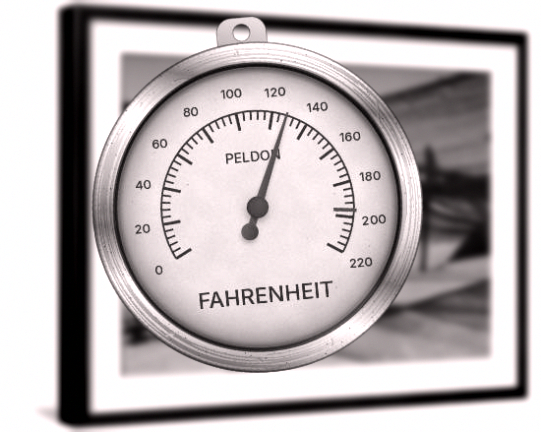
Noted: {"value": 128, "unit": "°F"}
